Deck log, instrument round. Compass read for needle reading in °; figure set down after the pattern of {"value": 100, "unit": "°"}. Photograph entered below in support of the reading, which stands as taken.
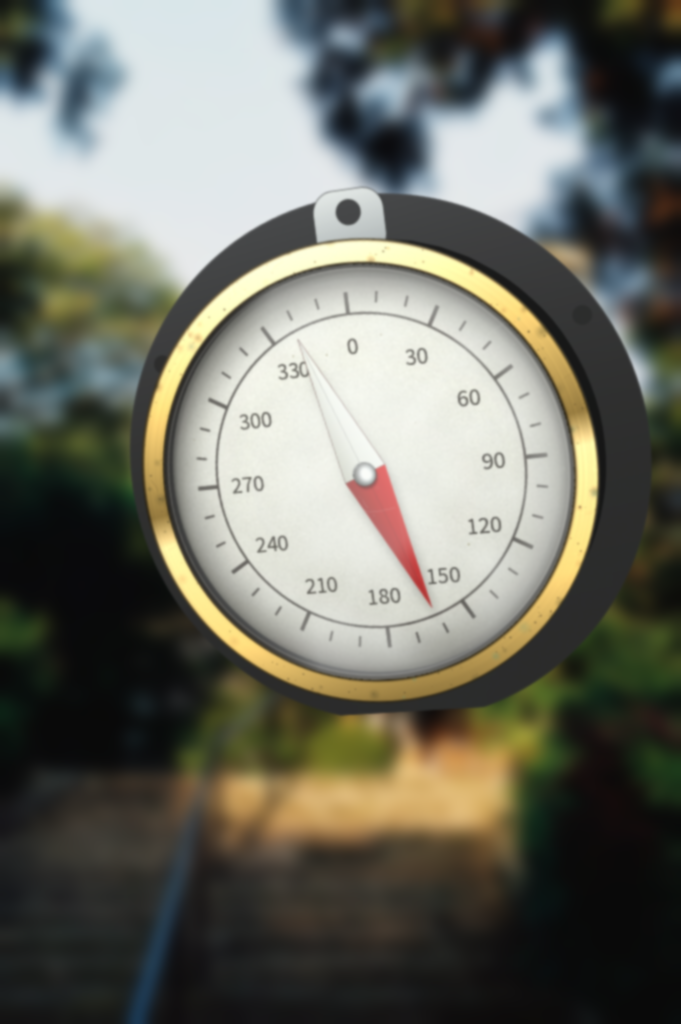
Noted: {"value": 160, "unit": "°"}
